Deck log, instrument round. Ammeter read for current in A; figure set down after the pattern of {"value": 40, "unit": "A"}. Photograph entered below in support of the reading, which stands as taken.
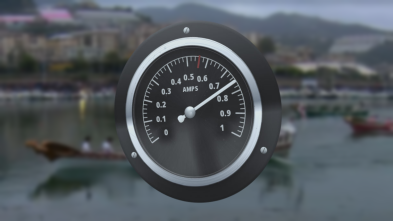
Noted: {"value": 0.76, "unit": "A"}
